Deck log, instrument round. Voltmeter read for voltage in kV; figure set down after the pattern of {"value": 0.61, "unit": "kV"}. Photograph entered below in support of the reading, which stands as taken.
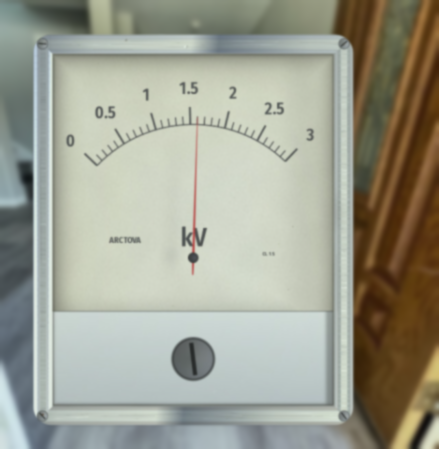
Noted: {"value": 1.6, "unit": "kV"}
